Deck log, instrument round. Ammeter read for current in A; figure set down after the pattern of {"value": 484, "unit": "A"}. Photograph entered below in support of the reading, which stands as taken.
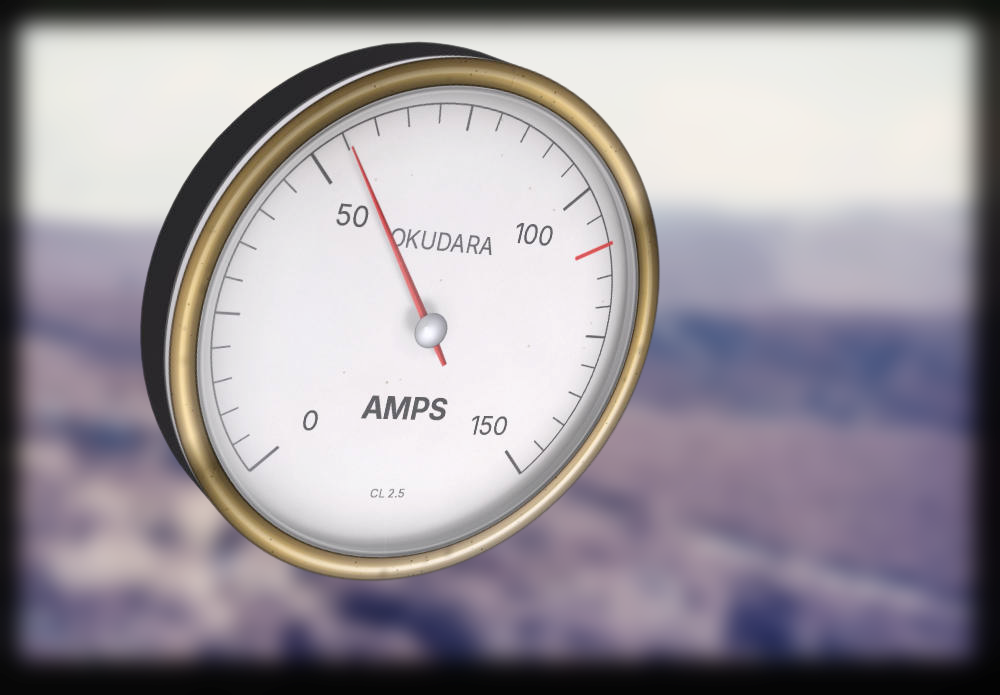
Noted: {"value": 55, "unit": "A"}
